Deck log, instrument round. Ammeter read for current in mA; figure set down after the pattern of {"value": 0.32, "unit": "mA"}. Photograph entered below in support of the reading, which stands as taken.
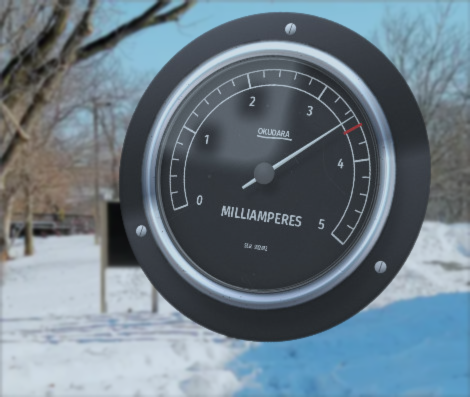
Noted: {"value": 3.5, "unit": "mA"}
